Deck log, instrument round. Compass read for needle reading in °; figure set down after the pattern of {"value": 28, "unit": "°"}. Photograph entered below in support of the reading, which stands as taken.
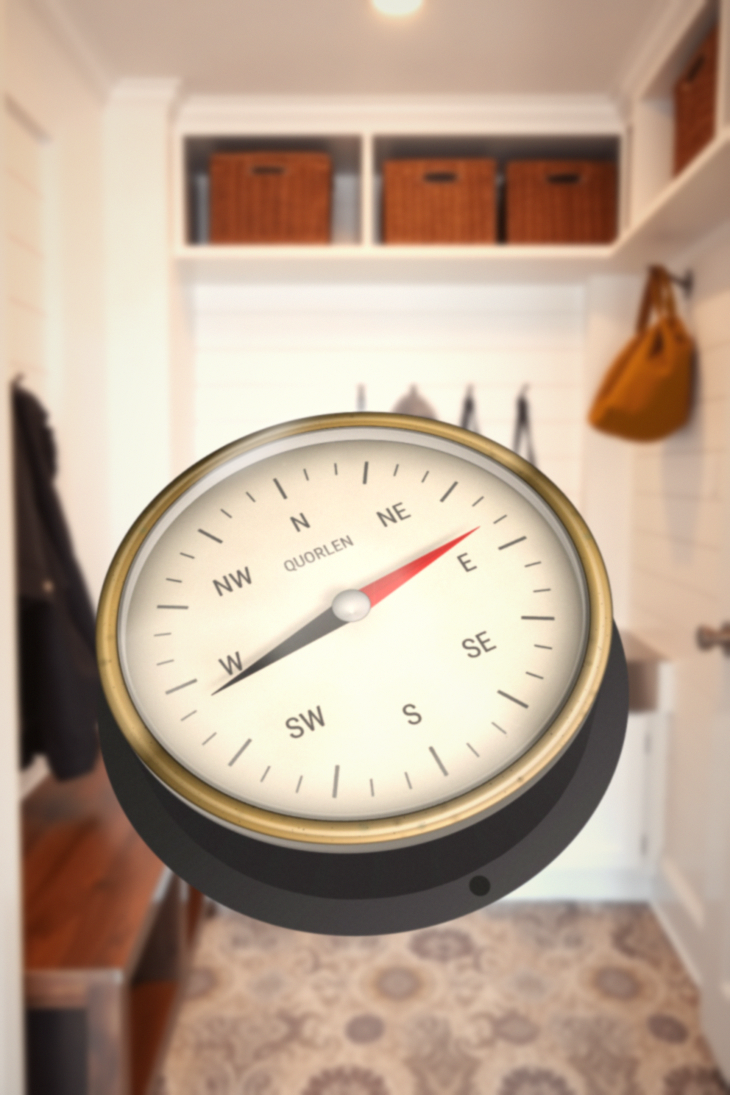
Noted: {"value": 80, "unit": "°"}
